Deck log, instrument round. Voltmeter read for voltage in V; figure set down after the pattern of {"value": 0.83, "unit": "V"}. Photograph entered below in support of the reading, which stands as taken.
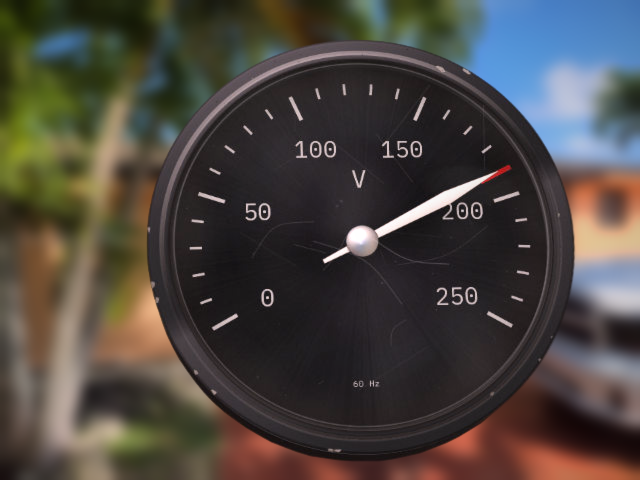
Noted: {"value": 190, "unit": "V"}
